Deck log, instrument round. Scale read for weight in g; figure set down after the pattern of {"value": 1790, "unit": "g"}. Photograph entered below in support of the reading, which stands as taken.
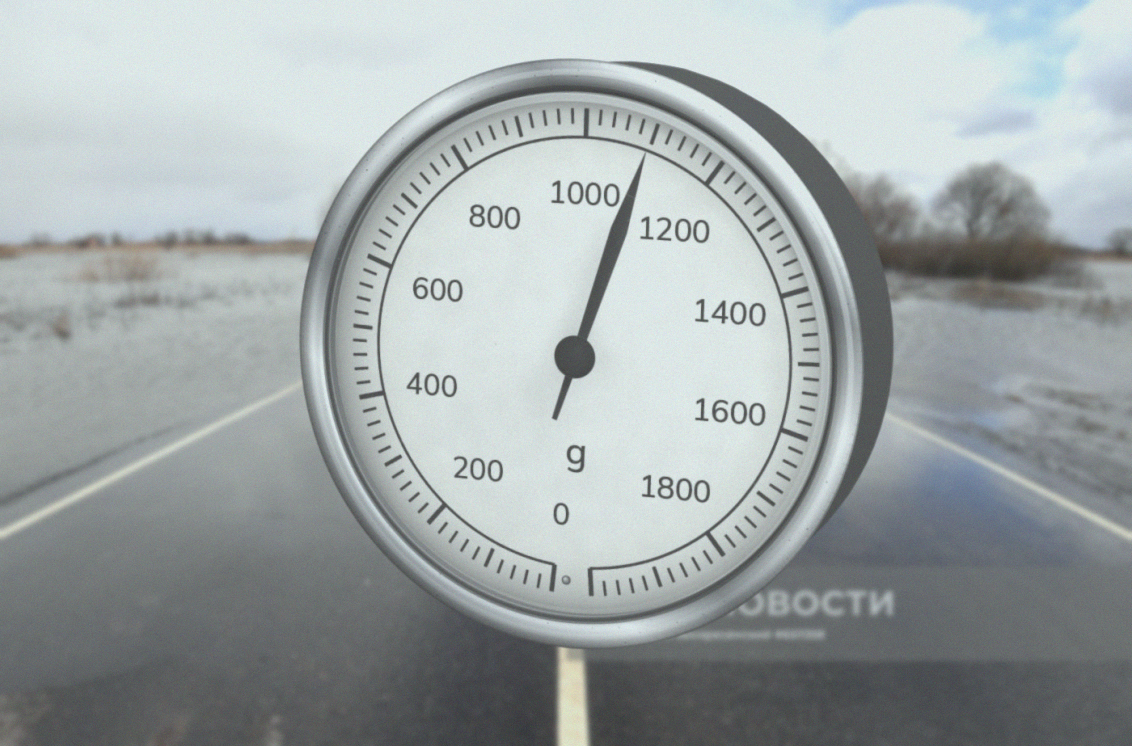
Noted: {"value": 1100, "unit": "g"}
